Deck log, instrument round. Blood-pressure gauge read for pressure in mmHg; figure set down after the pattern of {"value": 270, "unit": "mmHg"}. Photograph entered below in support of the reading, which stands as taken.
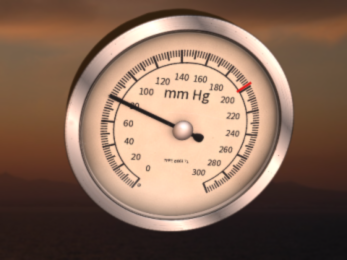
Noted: {"value": 80, "unit": "mmHg"}
